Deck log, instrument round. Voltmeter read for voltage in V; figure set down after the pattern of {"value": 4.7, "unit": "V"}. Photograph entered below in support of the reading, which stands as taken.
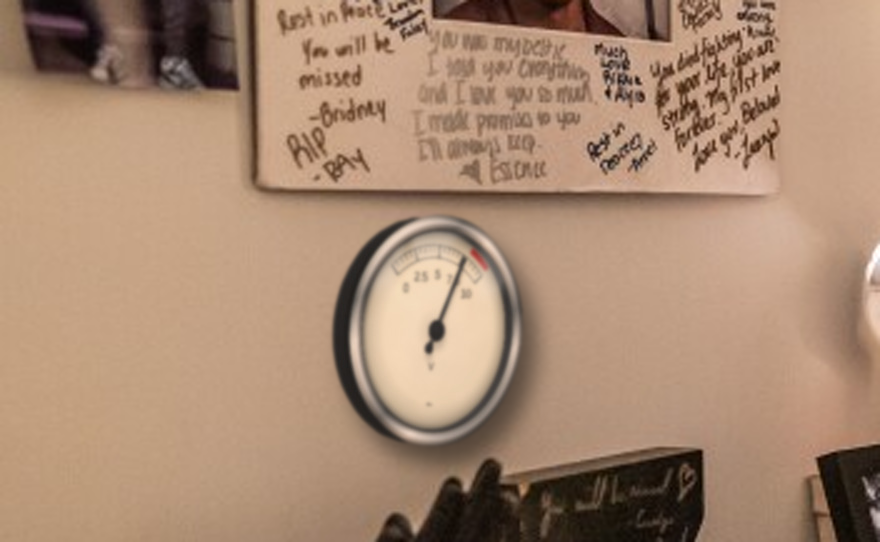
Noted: {"value": 7.5, "unit": "V"}
